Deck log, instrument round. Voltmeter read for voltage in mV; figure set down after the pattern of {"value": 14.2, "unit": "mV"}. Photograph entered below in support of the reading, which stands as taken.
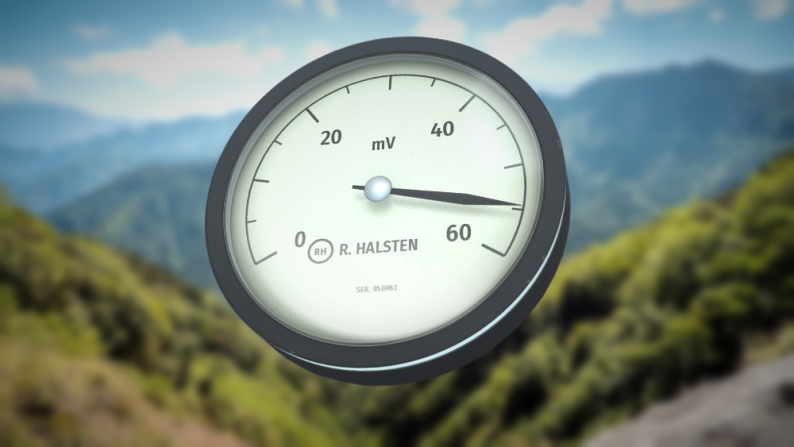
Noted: {"value": 55, "unit": "mV"}
